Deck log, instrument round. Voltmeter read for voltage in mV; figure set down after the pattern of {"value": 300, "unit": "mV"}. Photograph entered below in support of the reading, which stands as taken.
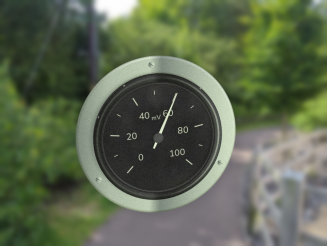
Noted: {"value": 60, "unit": "mV"}
